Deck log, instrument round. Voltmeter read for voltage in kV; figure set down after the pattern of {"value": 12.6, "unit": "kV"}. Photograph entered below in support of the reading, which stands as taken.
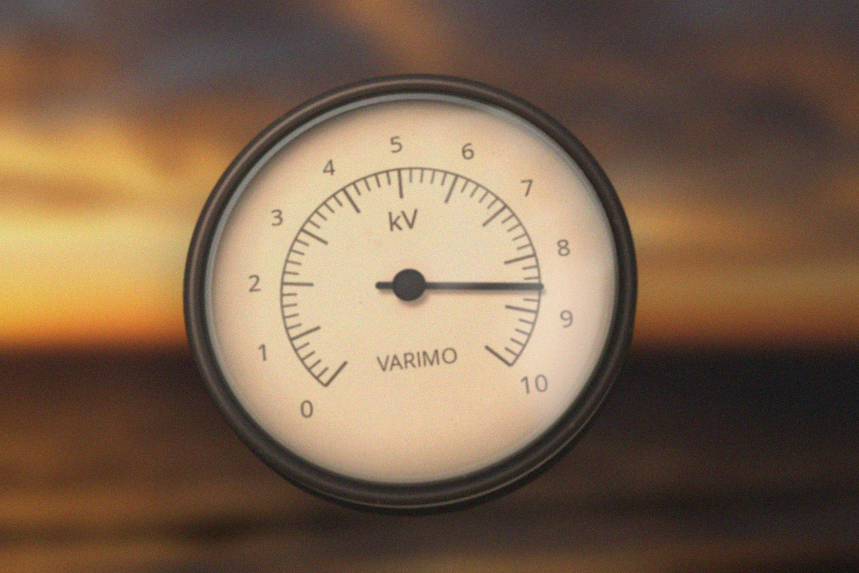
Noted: {"value": 8.6, "unit": "kV"}
